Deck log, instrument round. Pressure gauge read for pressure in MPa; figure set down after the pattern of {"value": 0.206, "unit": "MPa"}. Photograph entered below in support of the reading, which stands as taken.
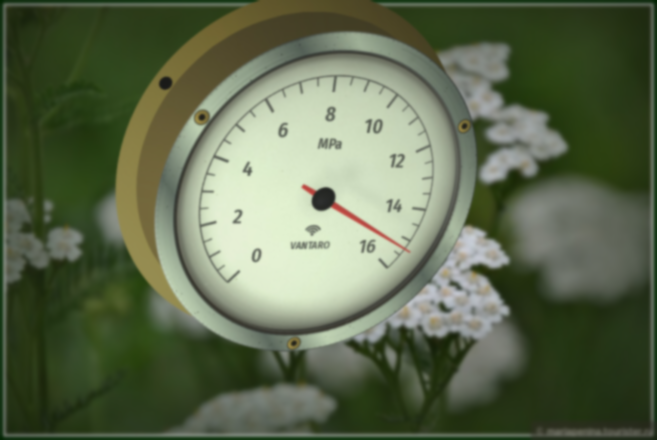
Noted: {"value": 15.25, "unit": "MPa"}
